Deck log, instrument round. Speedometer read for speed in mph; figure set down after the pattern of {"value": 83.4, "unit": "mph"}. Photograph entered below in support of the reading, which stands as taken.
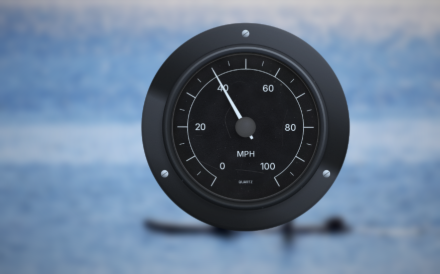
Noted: {"value": 40, "unit": "mph"}
